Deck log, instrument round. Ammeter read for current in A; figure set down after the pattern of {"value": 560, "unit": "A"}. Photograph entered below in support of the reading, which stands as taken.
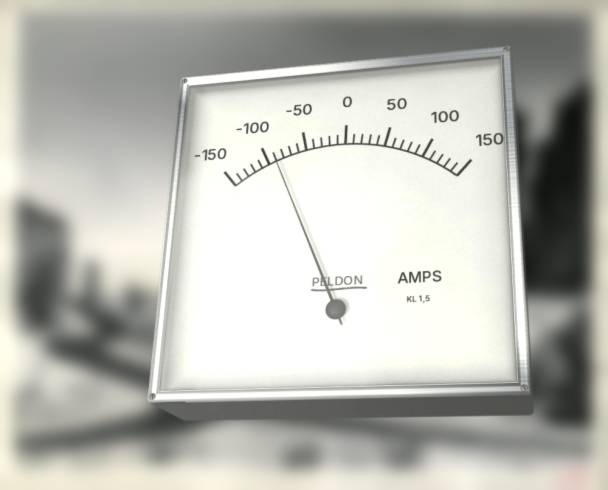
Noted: {"value": -90, "unit": "A"}
